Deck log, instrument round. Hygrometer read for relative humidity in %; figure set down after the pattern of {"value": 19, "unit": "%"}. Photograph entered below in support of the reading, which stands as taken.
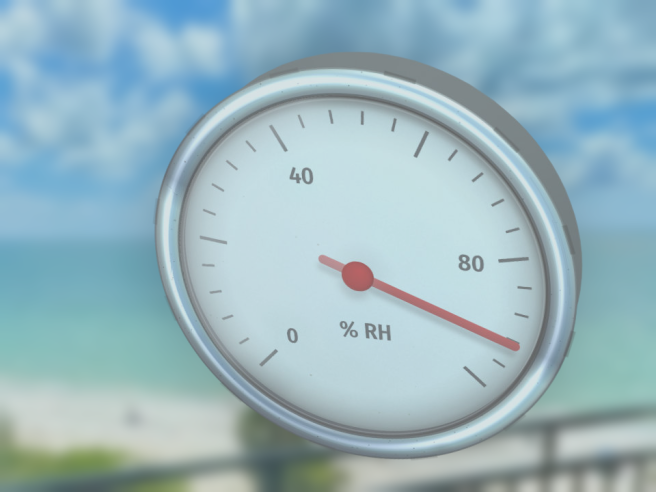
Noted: {"value": 92, "unit": "%"}
